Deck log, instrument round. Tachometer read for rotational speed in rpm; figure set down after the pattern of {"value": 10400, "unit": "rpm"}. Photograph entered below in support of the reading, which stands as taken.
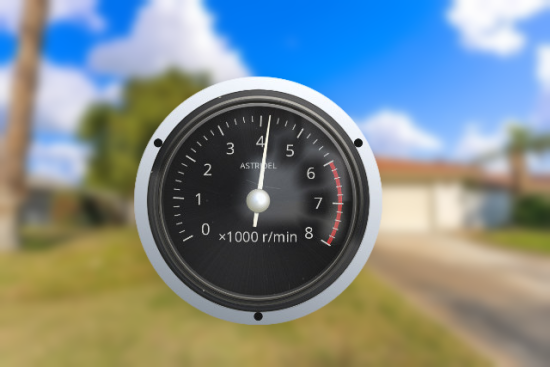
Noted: {"value": 4200, "unit": "rpm"}
